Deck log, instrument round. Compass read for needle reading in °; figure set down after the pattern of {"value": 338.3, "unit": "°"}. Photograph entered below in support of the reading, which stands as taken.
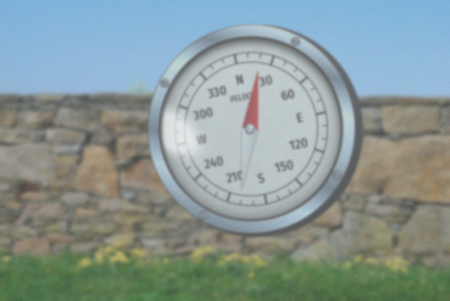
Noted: {"value": 20, "unit": "°"}
